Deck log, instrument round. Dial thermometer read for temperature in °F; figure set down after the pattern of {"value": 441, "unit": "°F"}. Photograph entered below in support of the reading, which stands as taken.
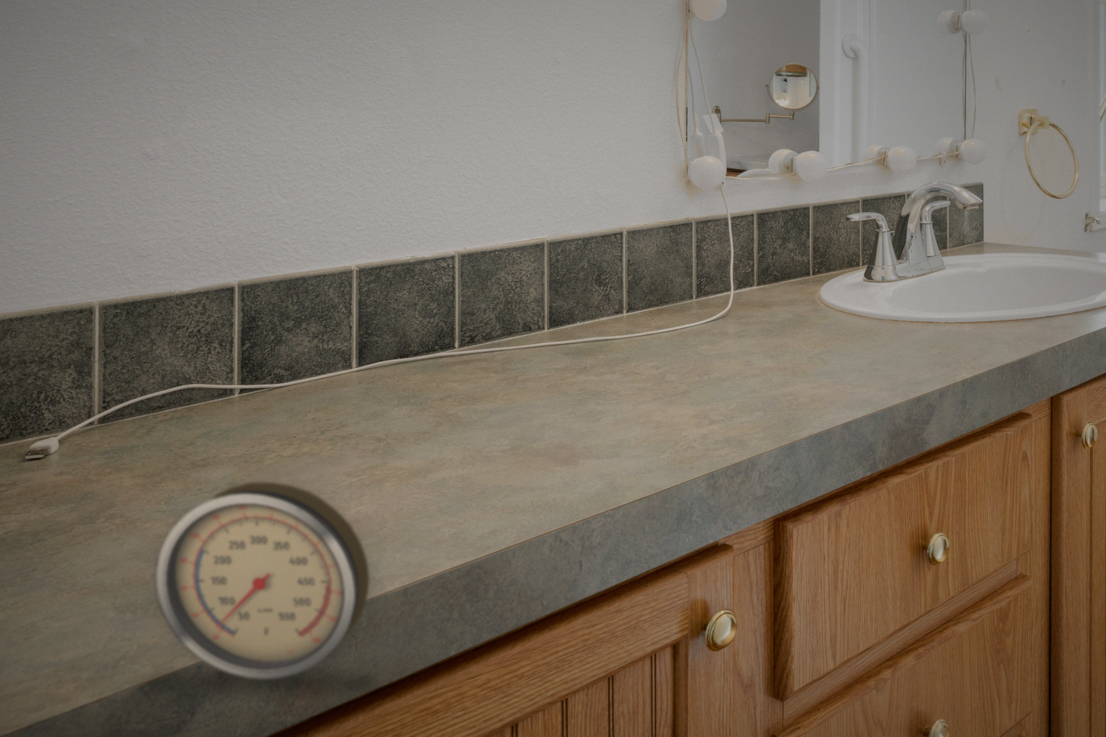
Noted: {"value": 75, "unit": "°F"}
